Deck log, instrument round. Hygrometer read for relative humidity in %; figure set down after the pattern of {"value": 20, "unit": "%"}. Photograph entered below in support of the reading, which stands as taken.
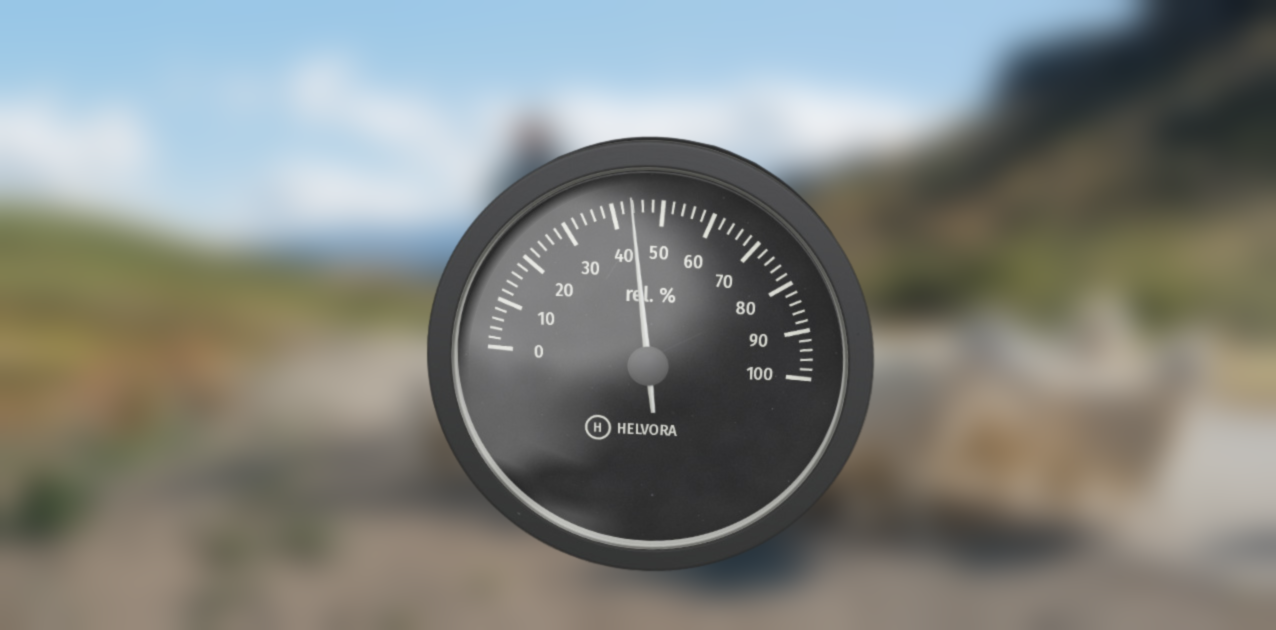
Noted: {"value": 44, "unit": "%"}
